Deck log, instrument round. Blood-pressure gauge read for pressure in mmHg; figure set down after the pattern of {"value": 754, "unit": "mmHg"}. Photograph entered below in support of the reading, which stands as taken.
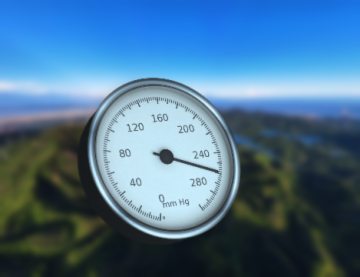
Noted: {"value": 260, "unit": "mmHg"}
